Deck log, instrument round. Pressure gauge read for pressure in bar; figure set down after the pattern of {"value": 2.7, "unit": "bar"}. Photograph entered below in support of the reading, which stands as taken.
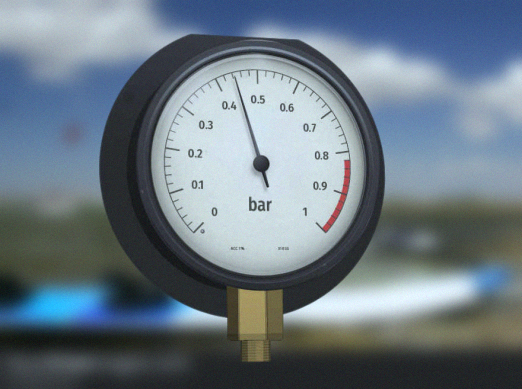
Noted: {"value": 0.44, "unit": "bar"}
